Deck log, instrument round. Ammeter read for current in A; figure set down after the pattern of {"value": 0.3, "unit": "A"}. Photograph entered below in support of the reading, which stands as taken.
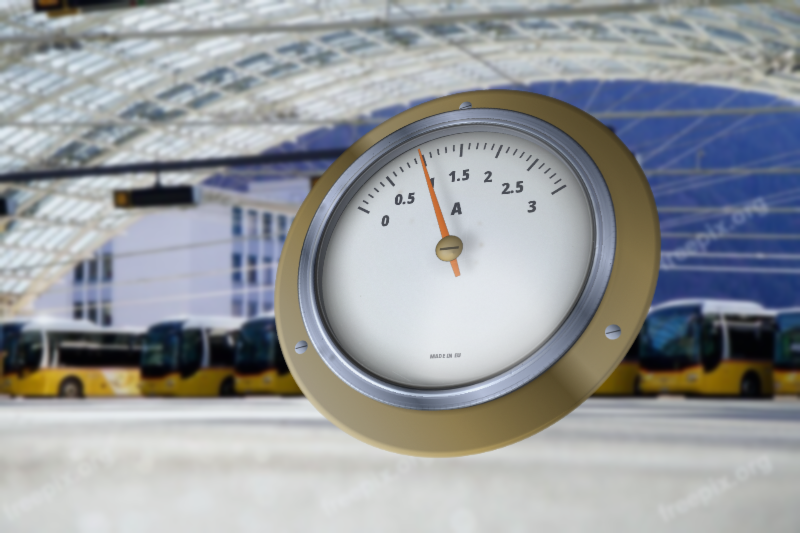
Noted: {"value": 1, "unit": "A"}
